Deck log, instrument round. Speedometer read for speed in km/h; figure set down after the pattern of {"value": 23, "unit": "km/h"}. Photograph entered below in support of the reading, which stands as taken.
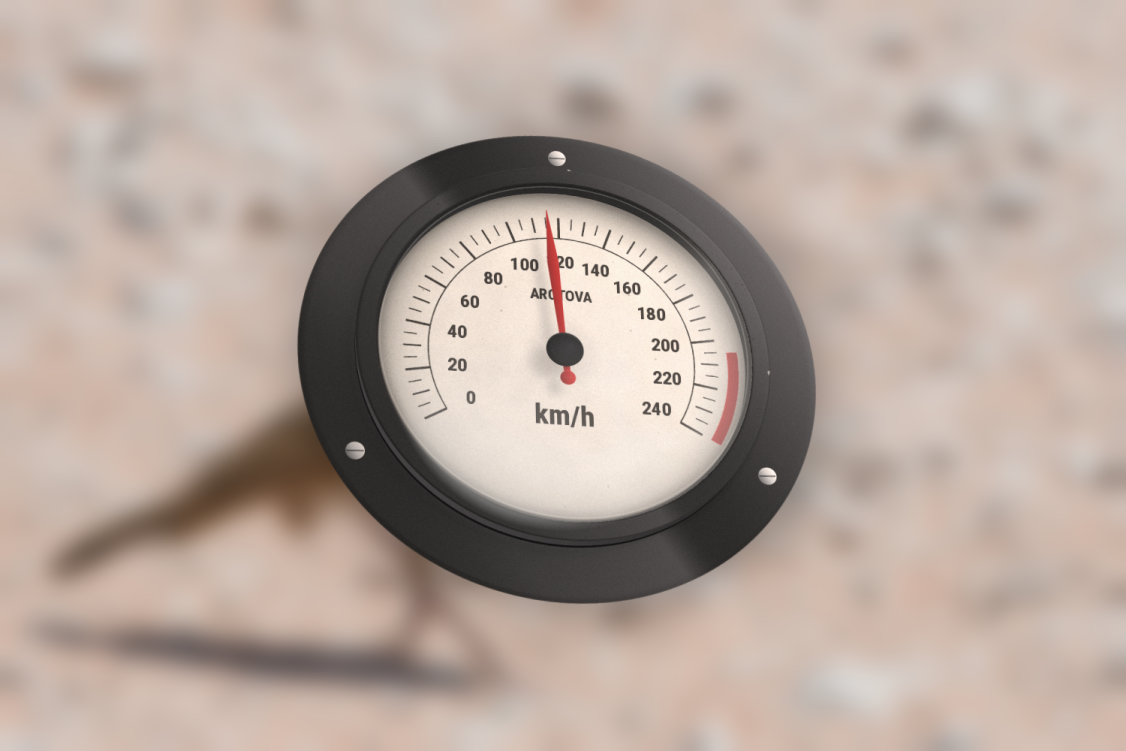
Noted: {"value": 115, "unit": "km/h"}
